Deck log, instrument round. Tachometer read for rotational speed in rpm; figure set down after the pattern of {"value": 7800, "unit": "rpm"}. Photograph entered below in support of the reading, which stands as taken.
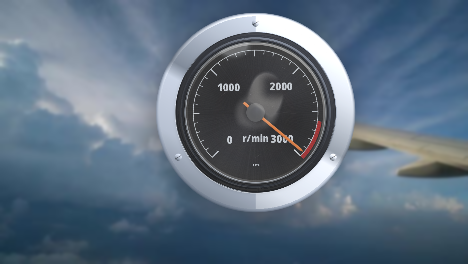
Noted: {"value": 2950, "unit": "rpm"}
